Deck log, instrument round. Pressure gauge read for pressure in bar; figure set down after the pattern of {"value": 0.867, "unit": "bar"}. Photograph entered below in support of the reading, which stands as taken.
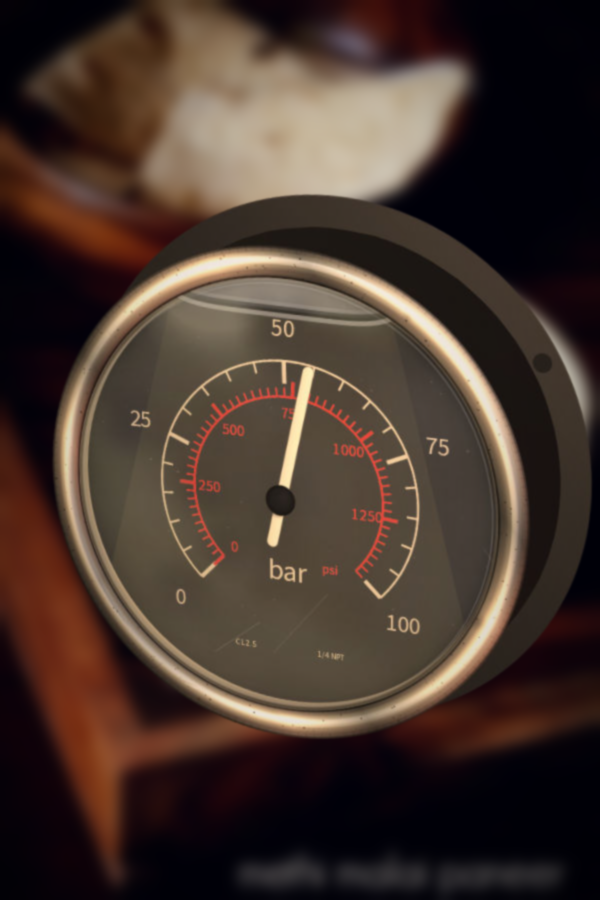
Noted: {"value": 55, "unit": "bar"}
